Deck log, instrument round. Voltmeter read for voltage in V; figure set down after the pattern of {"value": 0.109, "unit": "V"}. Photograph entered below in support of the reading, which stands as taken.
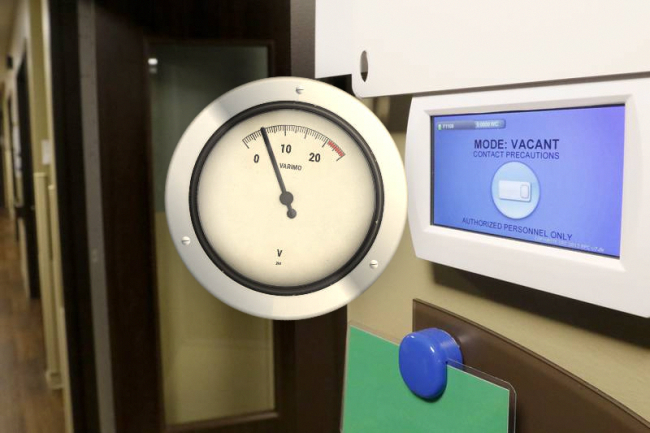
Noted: {"value": 5, "unit": "V"}
